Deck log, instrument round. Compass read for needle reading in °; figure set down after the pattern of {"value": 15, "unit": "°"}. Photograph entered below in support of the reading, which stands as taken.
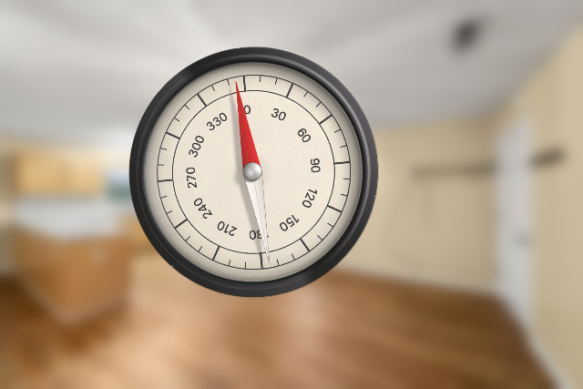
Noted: {"value": 355, "unit": "°"}
